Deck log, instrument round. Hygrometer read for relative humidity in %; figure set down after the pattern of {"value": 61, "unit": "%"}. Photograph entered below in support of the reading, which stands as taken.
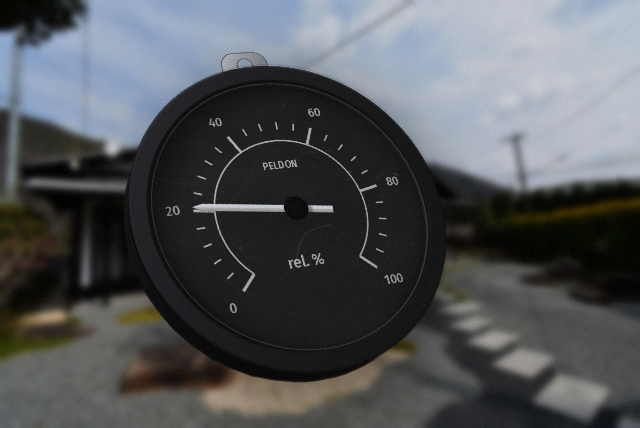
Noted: {"value": 20, "unit": "%"}
